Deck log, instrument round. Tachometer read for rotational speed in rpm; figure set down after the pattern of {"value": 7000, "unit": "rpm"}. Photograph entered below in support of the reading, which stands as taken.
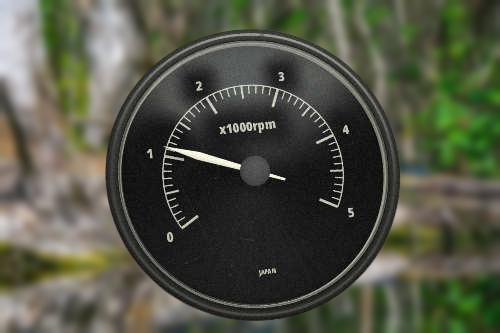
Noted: {"value": 1100, "unit": "rpm"}
